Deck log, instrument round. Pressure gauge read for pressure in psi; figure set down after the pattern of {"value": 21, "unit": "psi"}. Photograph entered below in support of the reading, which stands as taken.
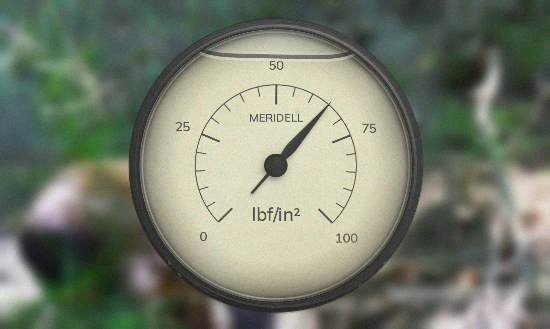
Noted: {"value": 65, "unit": "psi"}
